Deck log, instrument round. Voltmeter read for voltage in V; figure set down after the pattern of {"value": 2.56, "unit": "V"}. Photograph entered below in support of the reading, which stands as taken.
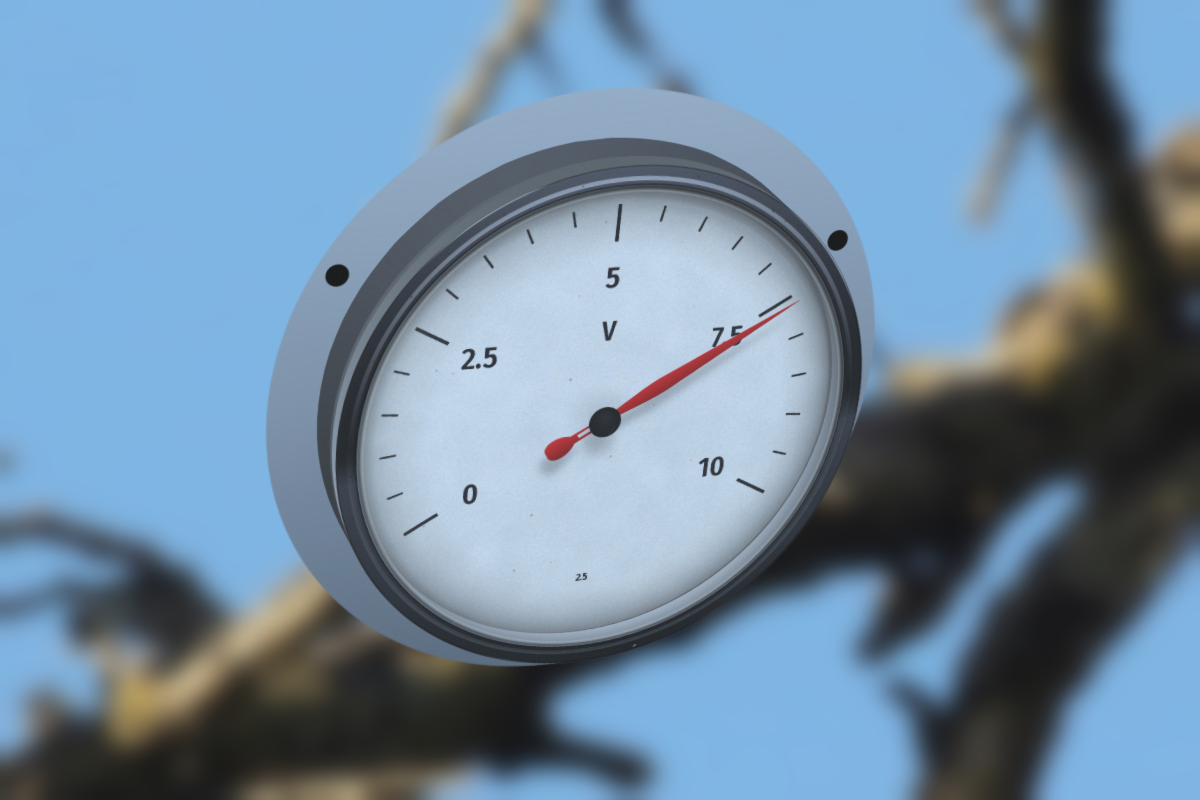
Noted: {"value": 7.5, "unit": "V"}
